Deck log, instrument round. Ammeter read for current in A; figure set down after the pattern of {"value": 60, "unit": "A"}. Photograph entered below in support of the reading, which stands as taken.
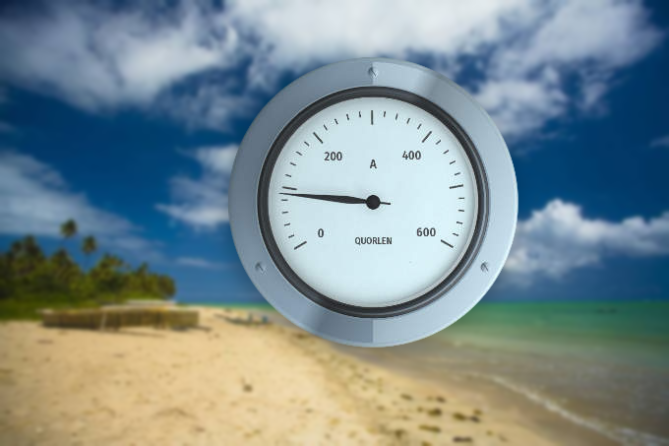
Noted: {"value": 90, "unit": "A"}
